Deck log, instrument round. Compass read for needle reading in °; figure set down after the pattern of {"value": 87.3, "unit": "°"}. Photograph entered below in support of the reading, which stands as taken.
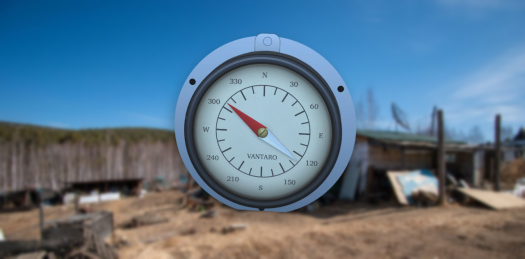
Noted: {"value": 307.5, "unit": "°"}
